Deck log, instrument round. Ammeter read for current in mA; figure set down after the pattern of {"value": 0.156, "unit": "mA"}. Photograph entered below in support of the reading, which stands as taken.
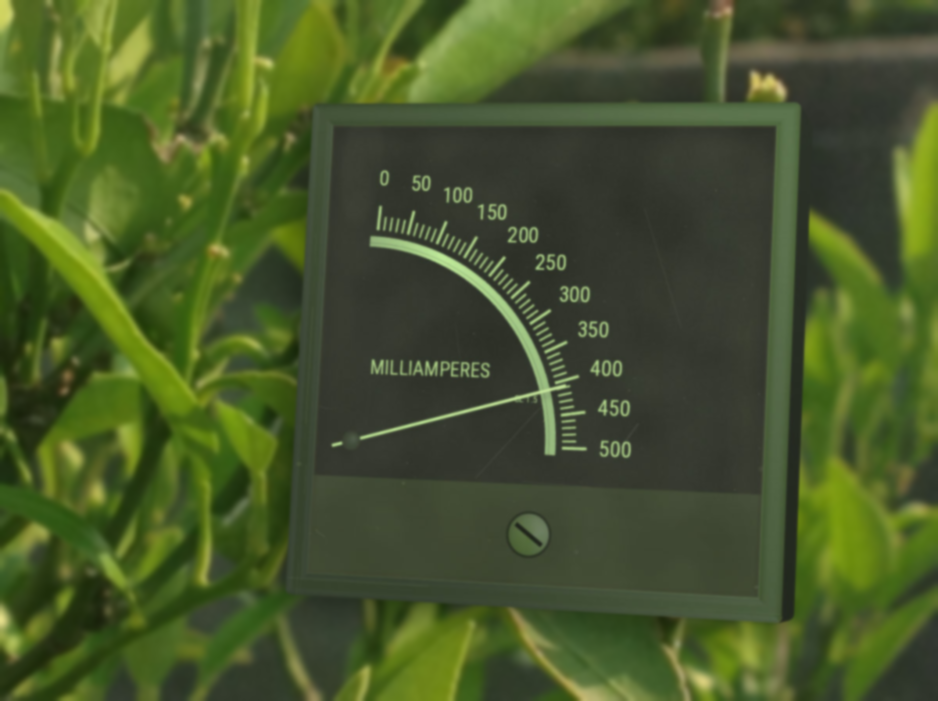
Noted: {"value": 410, "unit": "mA"}
